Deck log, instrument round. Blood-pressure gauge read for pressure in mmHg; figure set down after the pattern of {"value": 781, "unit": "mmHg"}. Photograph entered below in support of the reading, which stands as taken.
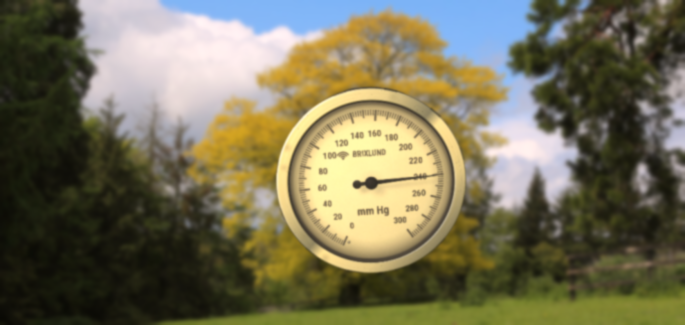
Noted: {"value": 240, "unit": "mmHg"}
